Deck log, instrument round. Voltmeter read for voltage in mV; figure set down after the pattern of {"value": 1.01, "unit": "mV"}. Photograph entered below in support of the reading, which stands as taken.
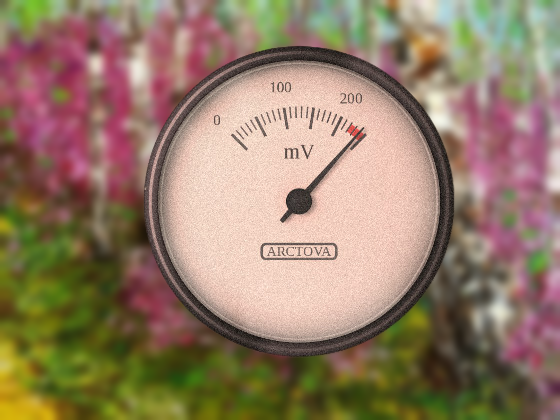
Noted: {"value": 240, "unit": "mV"}
